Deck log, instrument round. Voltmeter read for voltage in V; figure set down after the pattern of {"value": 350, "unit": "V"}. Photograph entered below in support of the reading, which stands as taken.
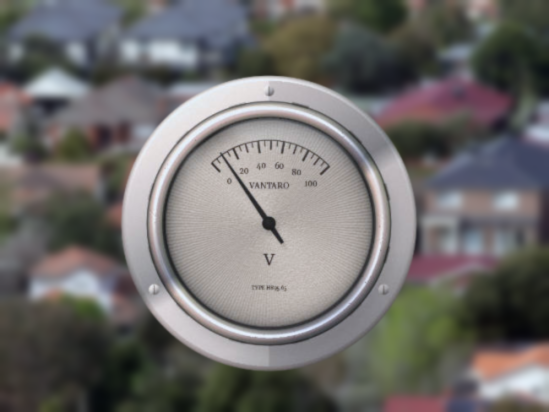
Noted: {"value": 10, "unit": "V"}
